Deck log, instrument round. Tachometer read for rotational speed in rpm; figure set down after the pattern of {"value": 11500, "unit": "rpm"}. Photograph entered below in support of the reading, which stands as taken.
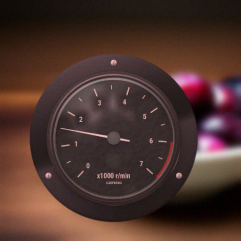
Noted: {"value": 1500, "unit": "rpm"}
